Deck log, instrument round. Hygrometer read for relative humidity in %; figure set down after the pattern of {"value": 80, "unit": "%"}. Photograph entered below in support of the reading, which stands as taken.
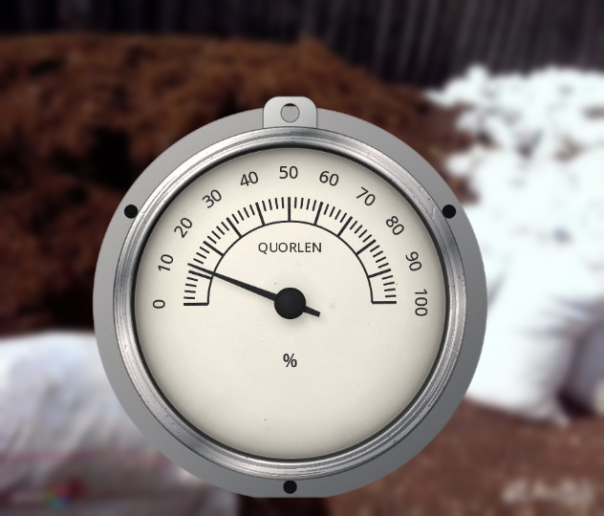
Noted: {"value": 12, "unit": "%"}
